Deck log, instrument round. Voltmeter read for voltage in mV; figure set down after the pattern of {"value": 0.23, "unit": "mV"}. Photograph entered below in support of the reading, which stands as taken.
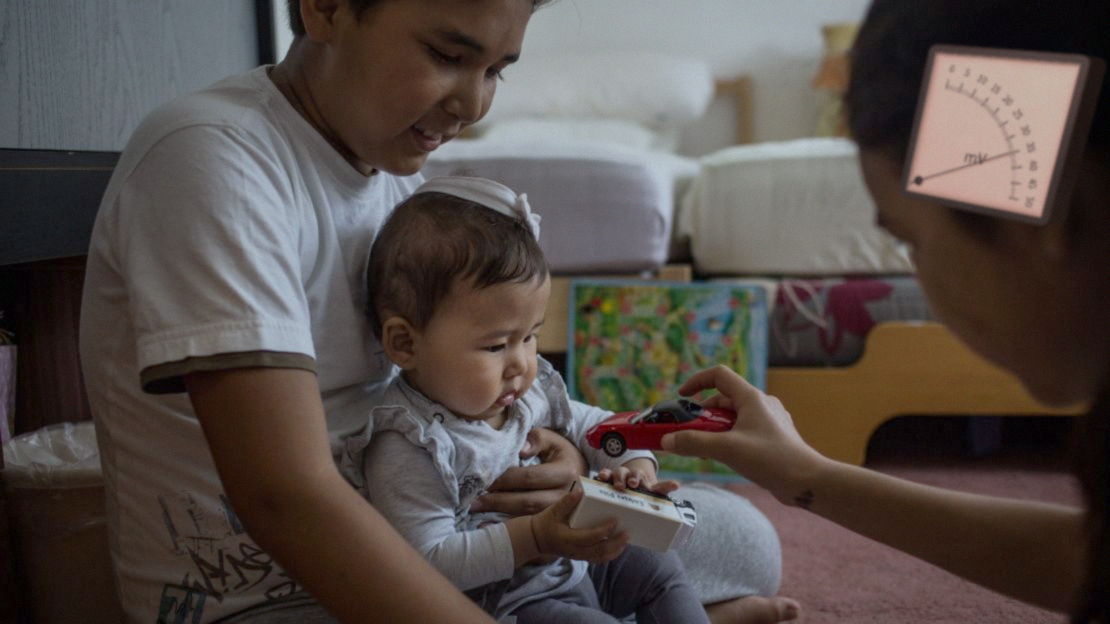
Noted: {"value": 35, "unit": "mV"}
